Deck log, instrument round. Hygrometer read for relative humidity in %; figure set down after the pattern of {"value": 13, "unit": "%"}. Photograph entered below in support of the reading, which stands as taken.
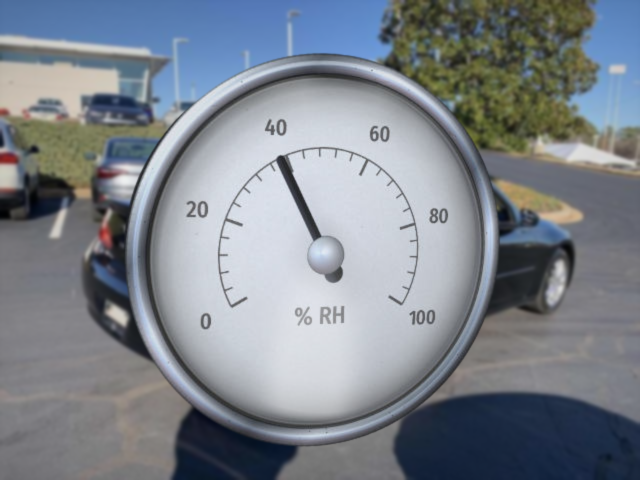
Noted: {"value": 38, "unit": "%"}
